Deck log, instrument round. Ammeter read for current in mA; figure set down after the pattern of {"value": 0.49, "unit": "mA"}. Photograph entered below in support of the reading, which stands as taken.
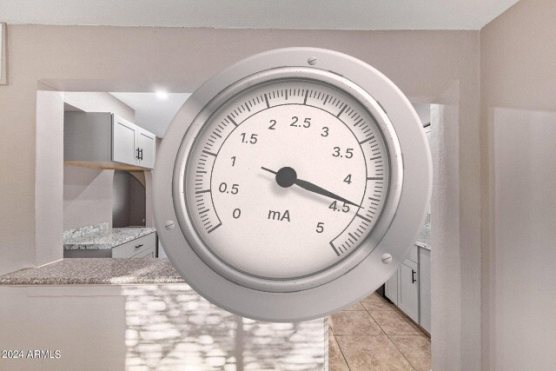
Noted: {"value": 4.4, "unit": "mA"}
